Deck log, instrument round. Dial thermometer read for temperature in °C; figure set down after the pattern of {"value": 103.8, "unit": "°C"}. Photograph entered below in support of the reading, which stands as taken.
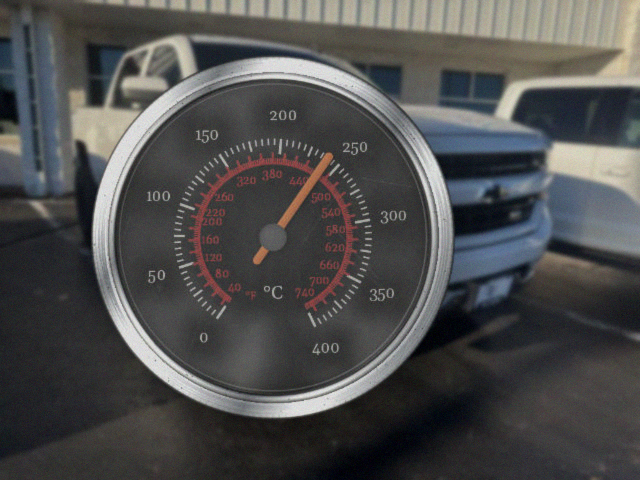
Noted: {"value": 240, "unit": "°C"}
